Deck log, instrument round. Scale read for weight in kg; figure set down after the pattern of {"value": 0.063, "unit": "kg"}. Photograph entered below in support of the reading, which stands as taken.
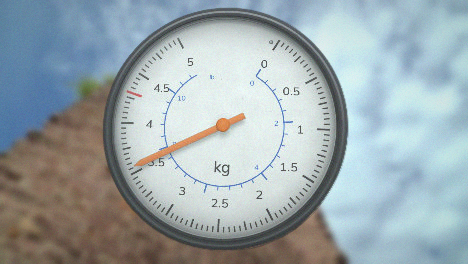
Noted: {"value": 3.55, "unit": "kg"}
